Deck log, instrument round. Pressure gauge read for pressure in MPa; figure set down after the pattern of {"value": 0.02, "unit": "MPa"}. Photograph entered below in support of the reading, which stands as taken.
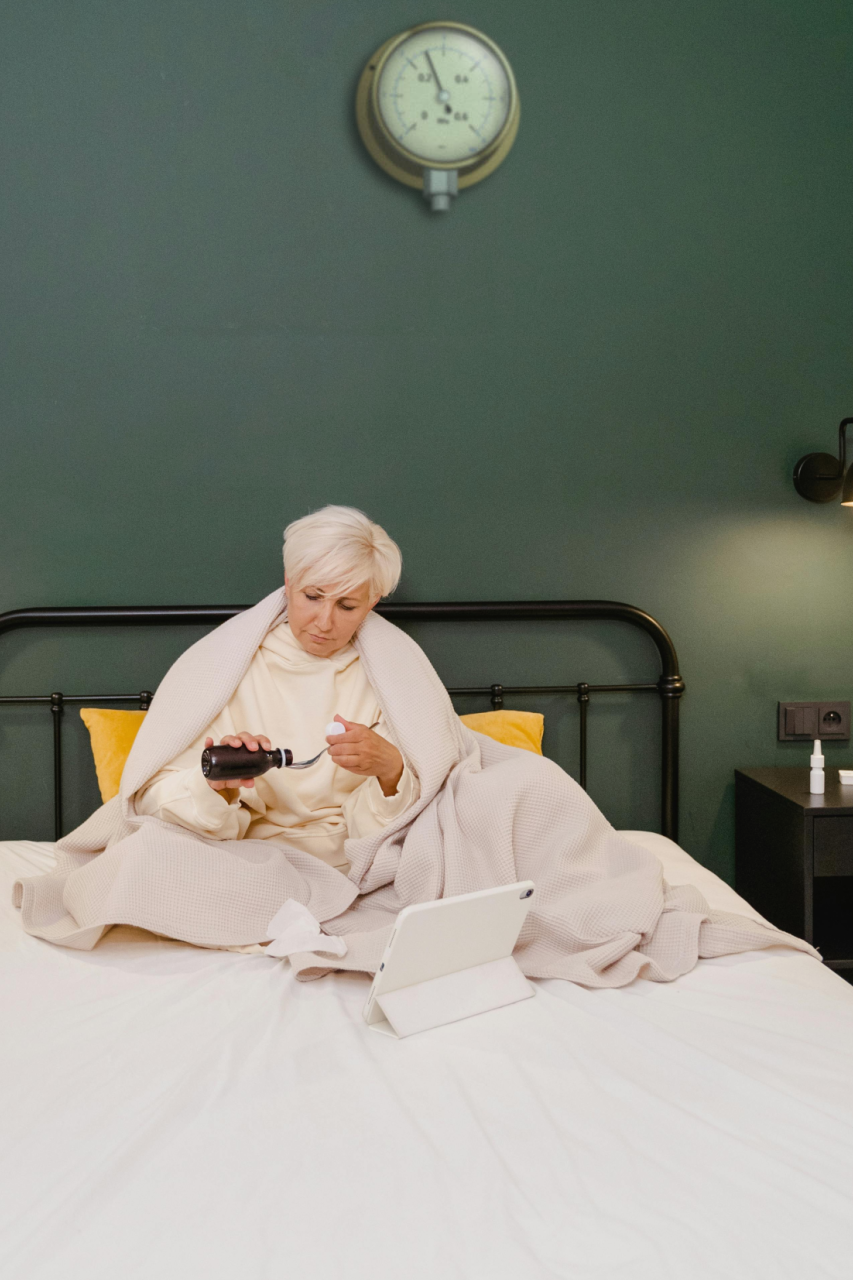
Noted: {"value": 0.25, "unit": "MPa"}
